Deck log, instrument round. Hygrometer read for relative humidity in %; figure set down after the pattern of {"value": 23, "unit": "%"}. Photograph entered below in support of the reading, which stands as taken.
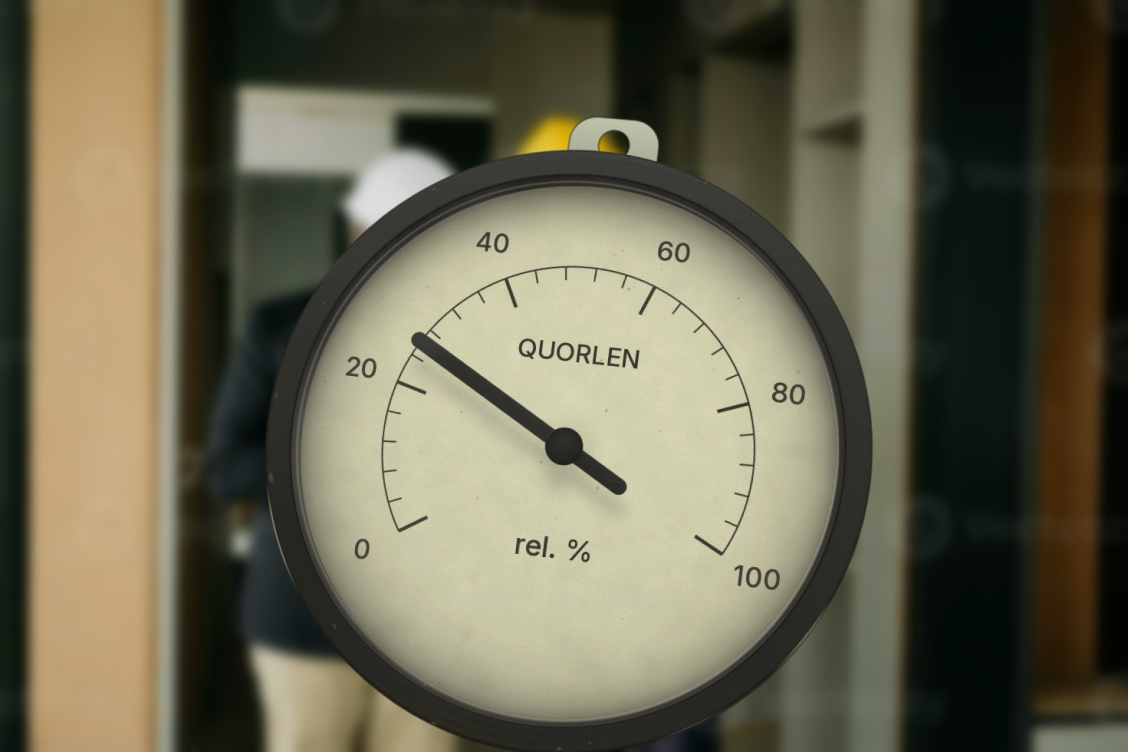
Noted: {"value": 26, "unit": "%"}
